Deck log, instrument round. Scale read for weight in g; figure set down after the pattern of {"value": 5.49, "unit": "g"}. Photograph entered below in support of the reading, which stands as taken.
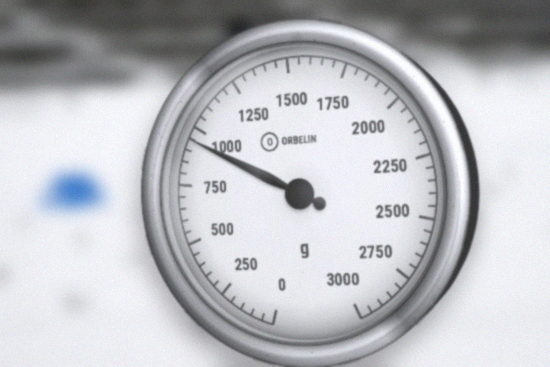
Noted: {"value": 950, "unit": "g"}
